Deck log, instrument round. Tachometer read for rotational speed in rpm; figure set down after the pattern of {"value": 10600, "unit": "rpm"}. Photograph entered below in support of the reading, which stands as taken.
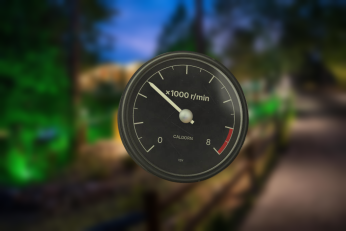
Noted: {"value": 2500, "unit": "rpm"}
